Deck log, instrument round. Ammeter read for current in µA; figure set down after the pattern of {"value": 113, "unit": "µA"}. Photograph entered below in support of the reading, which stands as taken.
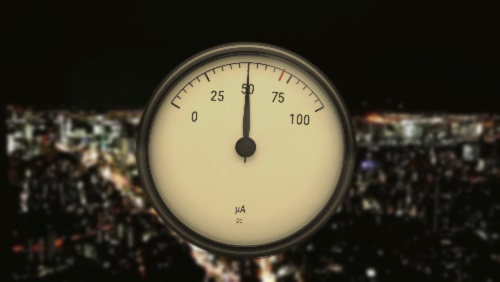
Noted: {"value": 50, "unit": "µA"}
